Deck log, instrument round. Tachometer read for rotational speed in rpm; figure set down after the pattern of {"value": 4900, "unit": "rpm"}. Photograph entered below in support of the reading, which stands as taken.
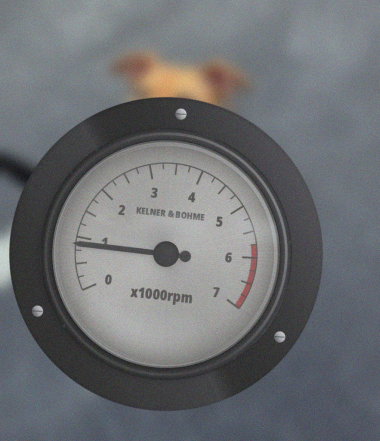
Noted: {"value": 875, "unit": "rpm"}
